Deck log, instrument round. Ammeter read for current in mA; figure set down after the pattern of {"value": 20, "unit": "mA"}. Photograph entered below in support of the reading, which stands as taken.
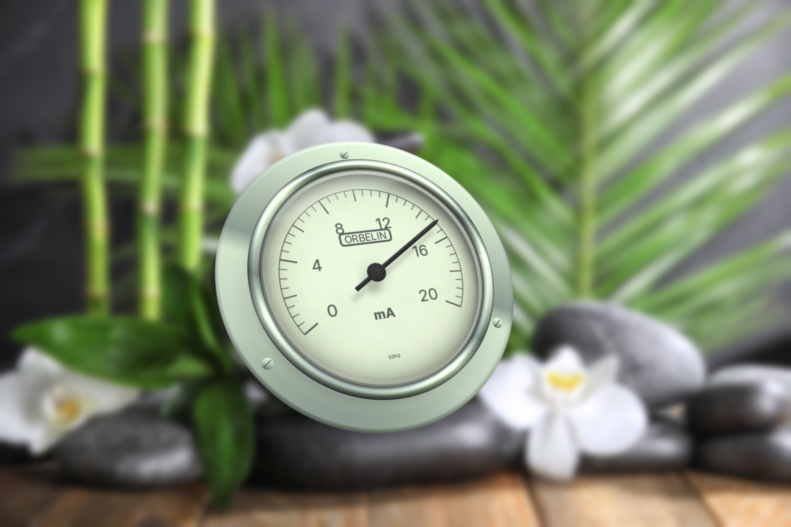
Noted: {"value": 15, "unit": "mA"}
